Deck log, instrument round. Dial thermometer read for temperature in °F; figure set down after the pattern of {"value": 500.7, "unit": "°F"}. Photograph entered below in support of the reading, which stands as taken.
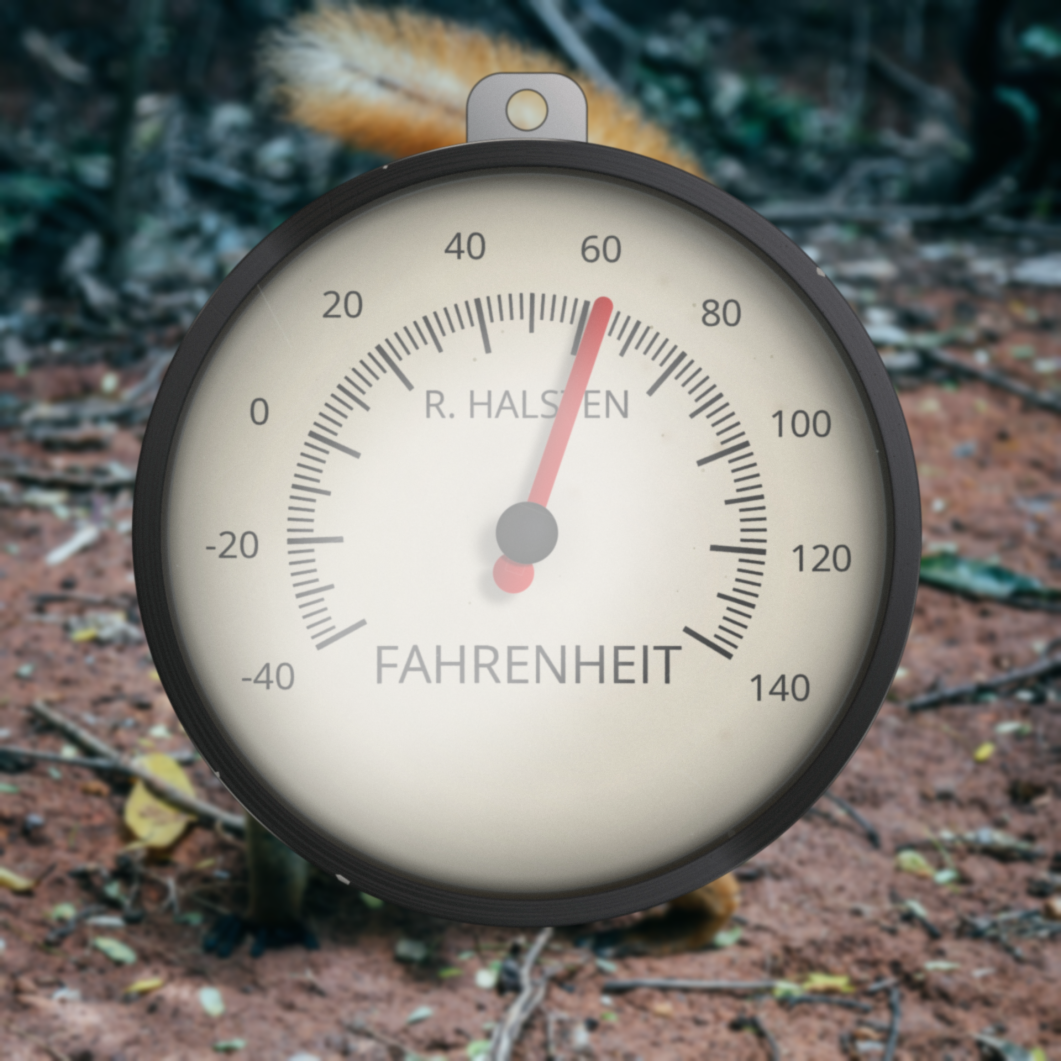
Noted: {"value": 63, "unit": "°F"}
